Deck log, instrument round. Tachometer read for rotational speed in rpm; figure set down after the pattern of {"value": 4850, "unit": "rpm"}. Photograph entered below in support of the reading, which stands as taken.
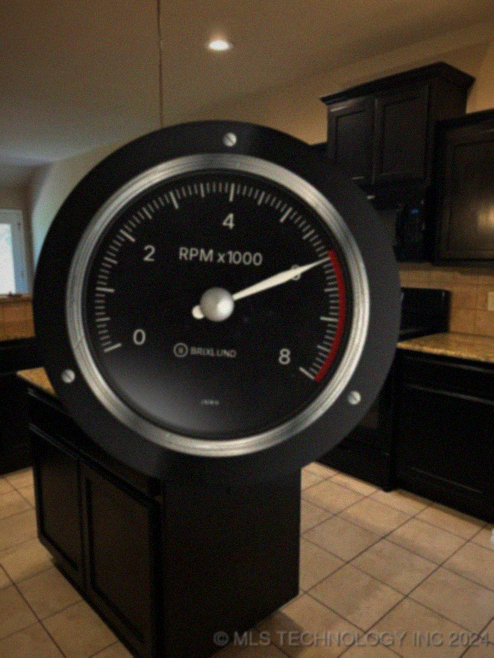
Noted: {"value": 6000, "unit": "rpm"}
